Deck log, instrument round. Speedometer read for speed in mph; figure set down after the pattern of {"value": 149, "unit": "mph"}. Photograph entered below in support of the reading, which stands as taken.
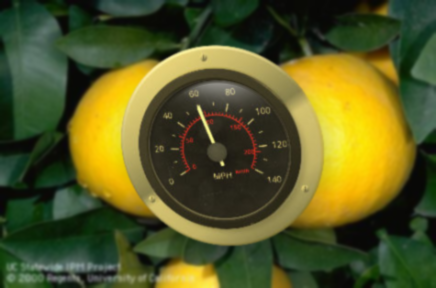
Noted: {"value": 60, "unit": "mph"}
